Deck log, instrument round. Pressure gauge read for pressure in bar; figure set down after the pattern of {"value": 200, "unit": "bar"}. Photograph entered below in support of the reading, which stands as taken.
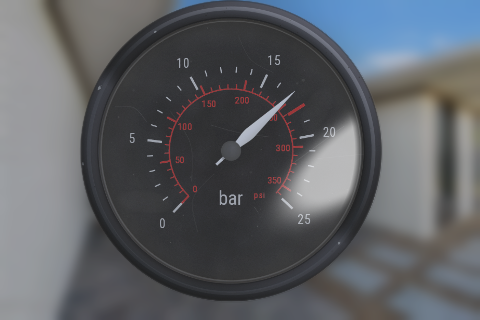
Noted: {"value": 17, "unit": "bar"}
